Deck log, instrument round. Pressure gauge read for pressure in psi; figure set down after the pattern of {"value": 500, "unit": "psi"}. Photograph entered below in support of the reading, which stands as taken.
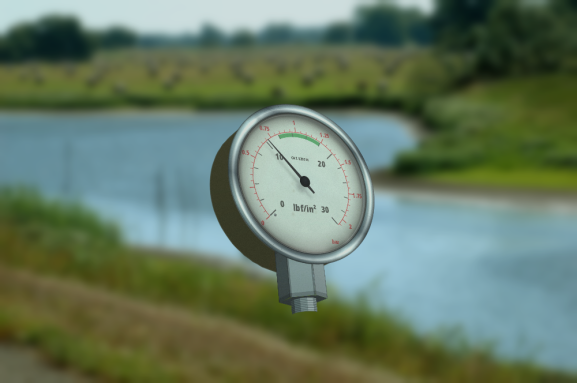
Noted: {"value": 10, "unit": "psi"}
